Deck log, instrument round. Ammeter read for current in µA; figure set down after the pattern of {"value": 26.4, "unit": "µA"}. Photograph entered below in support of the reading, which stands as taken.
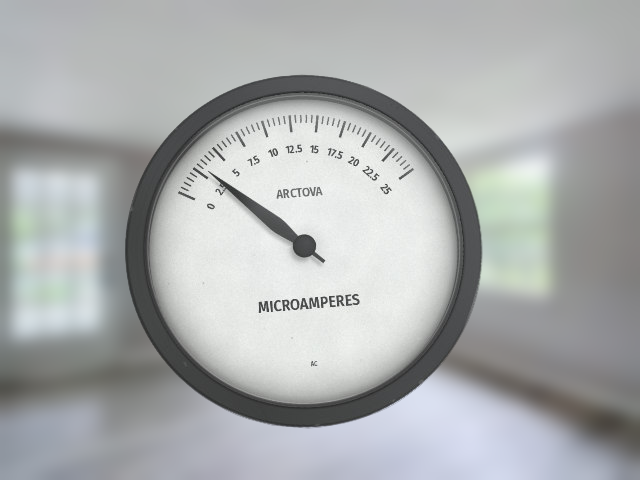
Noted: {"value": 3, "unit": "µA"}
